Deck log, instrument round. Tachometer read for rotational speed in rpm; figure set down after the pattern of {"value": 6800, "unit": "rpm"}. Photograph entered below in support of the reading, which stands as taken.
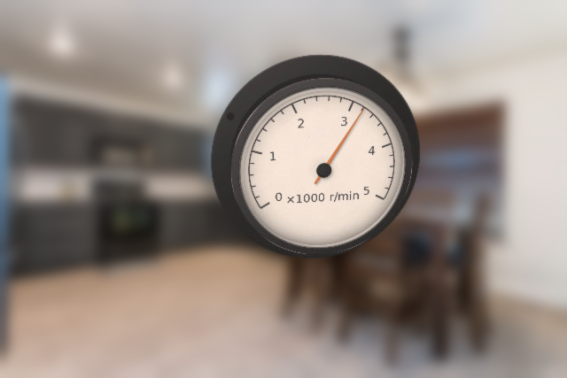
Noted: {"value": 3200, "unit": "rpm"}
